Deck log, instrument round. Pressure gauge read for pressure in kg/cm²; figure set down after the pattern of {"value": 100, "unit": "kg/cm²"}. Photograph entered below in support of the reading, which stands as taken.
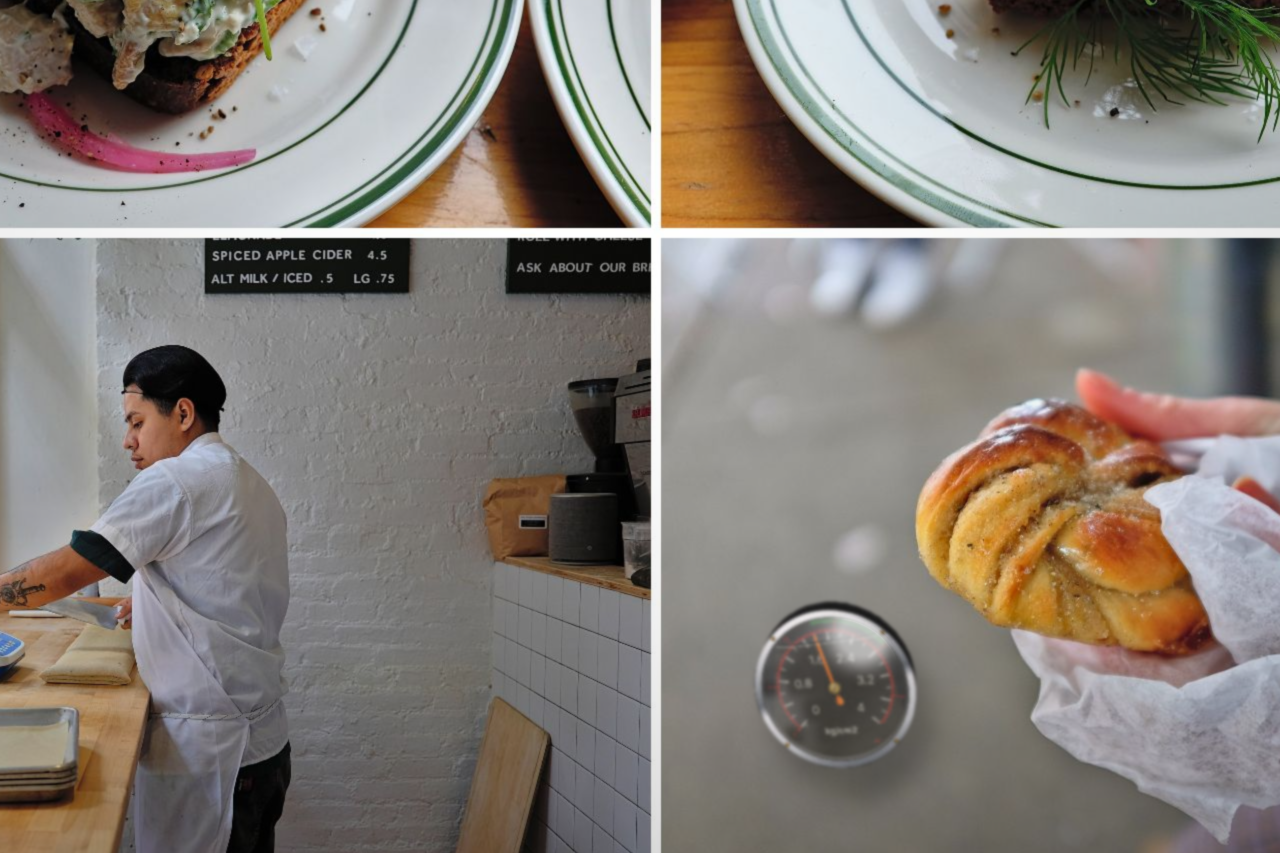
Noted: {"value": 1.8, "unit": "kg/cm²"}
